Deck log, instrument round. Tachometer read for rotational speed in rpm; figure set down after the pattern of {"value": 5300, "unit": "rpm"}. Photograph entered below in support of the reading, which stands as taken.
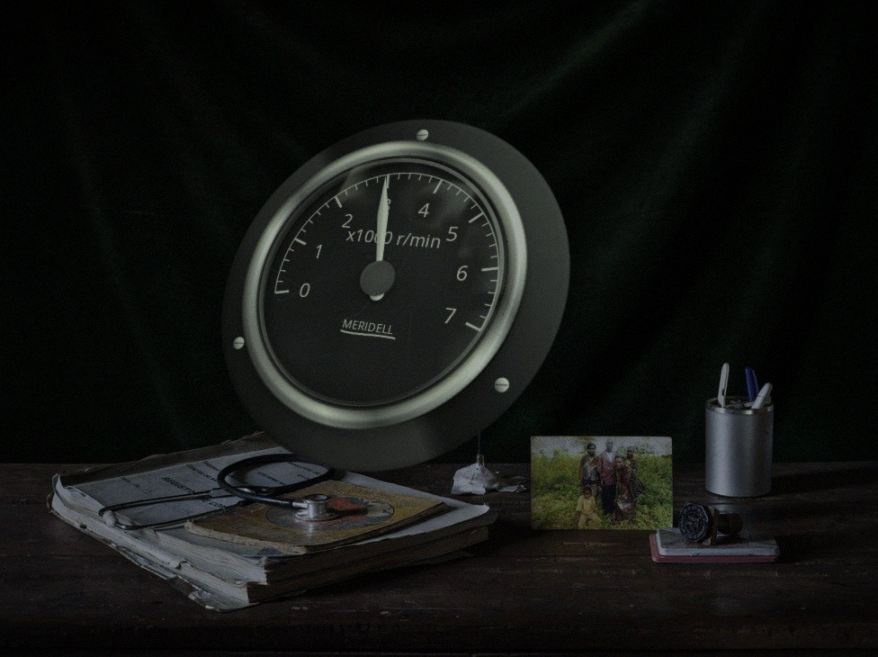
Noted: {"value": 3000, "unit": "rpm"}
